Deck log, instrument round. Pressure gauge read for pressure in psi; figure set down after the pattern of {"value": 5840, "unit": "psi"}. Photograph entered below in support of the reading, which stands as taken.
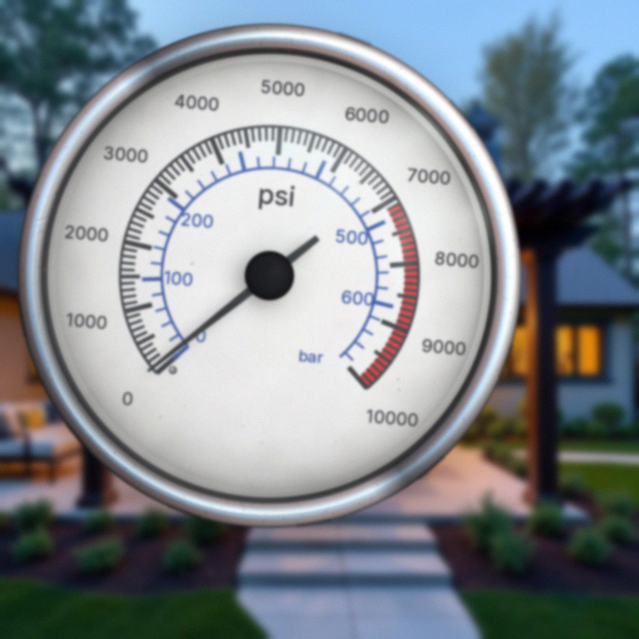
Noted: {"value": 100, "unit": "psi"}
